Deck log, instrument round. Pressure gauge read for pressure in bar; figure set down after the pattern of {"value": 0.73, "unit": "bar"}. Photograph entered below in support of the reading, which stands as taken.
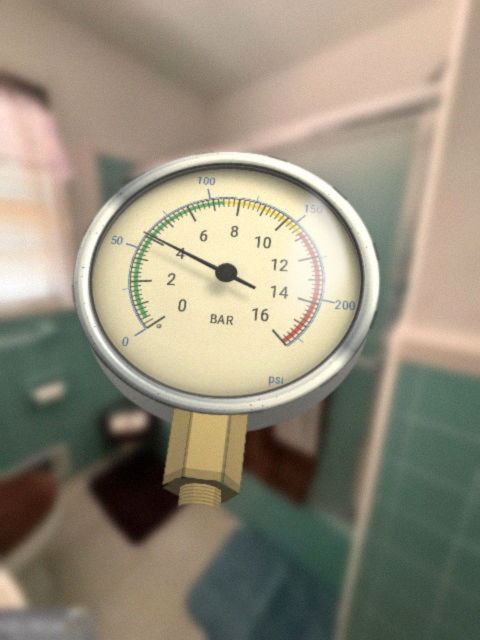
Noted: {"value": 4, "unit": "bar"}
